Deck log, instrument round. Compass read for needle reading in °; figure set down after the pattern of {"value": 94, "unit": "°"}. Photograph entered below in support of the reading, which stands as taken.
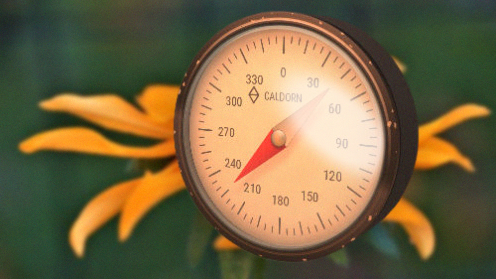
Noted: {"value": 225, "unit": "°"}
